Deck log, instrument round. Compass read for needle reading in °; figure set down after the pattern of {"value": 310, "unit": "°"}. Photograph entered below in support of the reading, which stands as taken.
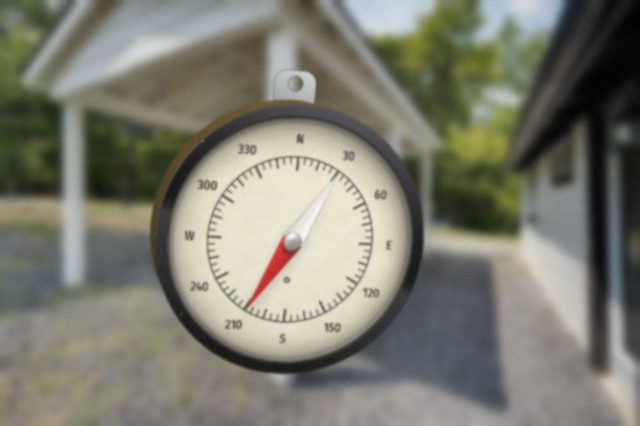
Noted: {"value": 210, "unit": "°"}
